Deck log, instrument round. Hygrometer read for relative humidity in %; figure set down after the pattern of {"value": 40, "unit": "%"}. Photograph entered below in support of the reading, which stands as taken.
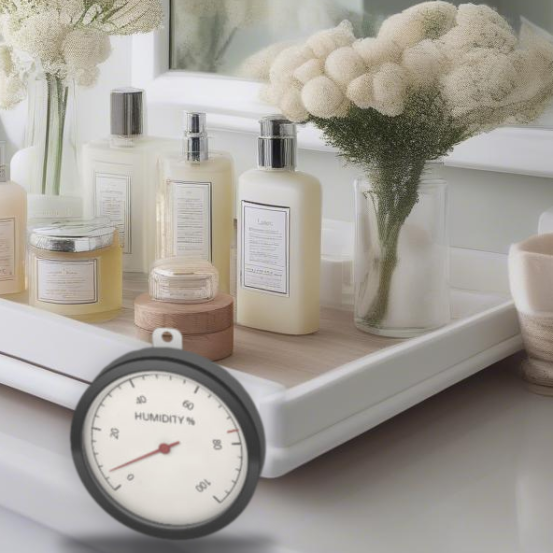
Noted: {"value": 6, "unit": "%"}
